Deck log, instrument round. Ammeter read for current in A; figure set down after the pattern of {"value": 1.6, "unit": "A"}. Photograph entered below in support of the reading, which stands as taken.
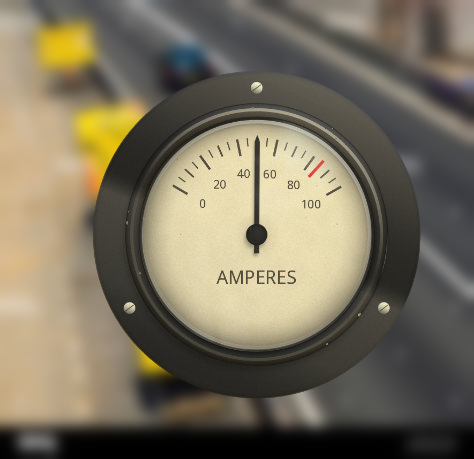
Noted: {"value": 50, "unit": "A"}
